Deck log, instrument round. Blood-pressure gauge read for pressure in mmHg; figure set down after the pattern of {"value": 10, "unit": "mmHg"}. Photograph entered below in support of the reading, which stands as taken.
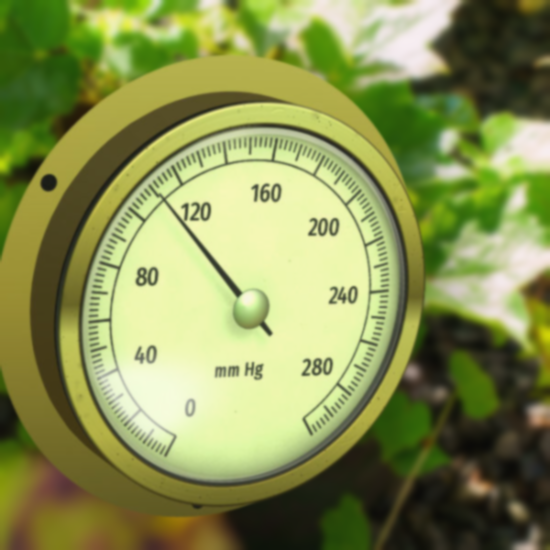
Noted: {"value": 110, "unit": "mmHg"}
